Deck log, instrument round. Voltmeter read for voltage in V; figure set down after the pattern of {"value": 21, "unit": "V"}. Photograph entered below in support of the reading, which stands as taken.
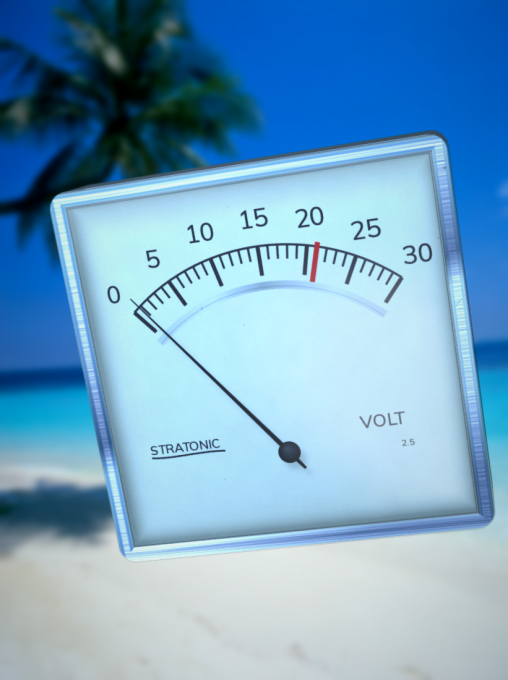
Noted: {"value": 1, "unit": "V"}
